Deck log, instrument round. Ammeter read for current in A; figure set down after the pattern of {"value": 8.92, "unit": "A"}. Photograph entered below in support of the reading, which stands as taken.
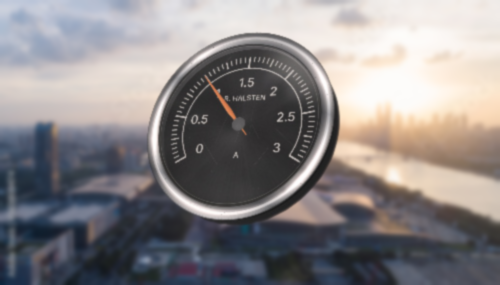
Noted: {"value": 1, "unit": "A"}
